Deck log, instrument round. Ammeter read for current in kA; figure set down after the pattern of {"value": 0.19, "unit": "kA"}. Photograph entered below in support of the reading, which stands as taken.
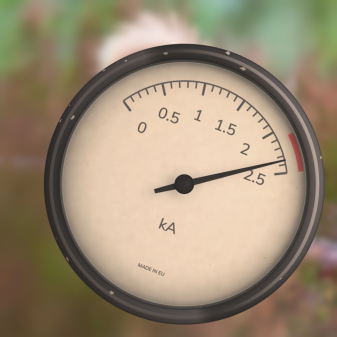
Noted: {"value": 2.35, "unit": "kA"}
